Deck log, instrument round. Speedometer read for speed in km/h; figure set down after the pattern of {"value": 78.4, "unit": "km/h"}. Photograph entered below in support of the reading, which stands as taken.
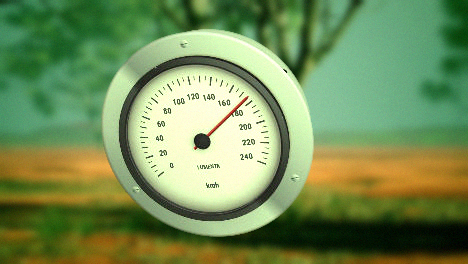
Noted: {"value": 175, "unit": "km/h"}
